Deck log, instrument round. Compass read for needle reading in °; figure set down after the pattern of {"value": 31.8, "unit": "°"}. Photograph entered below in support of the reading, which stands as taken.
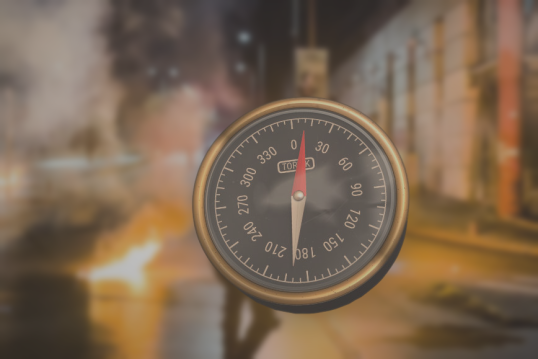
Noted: {"value": 10, "unit": "°"}
